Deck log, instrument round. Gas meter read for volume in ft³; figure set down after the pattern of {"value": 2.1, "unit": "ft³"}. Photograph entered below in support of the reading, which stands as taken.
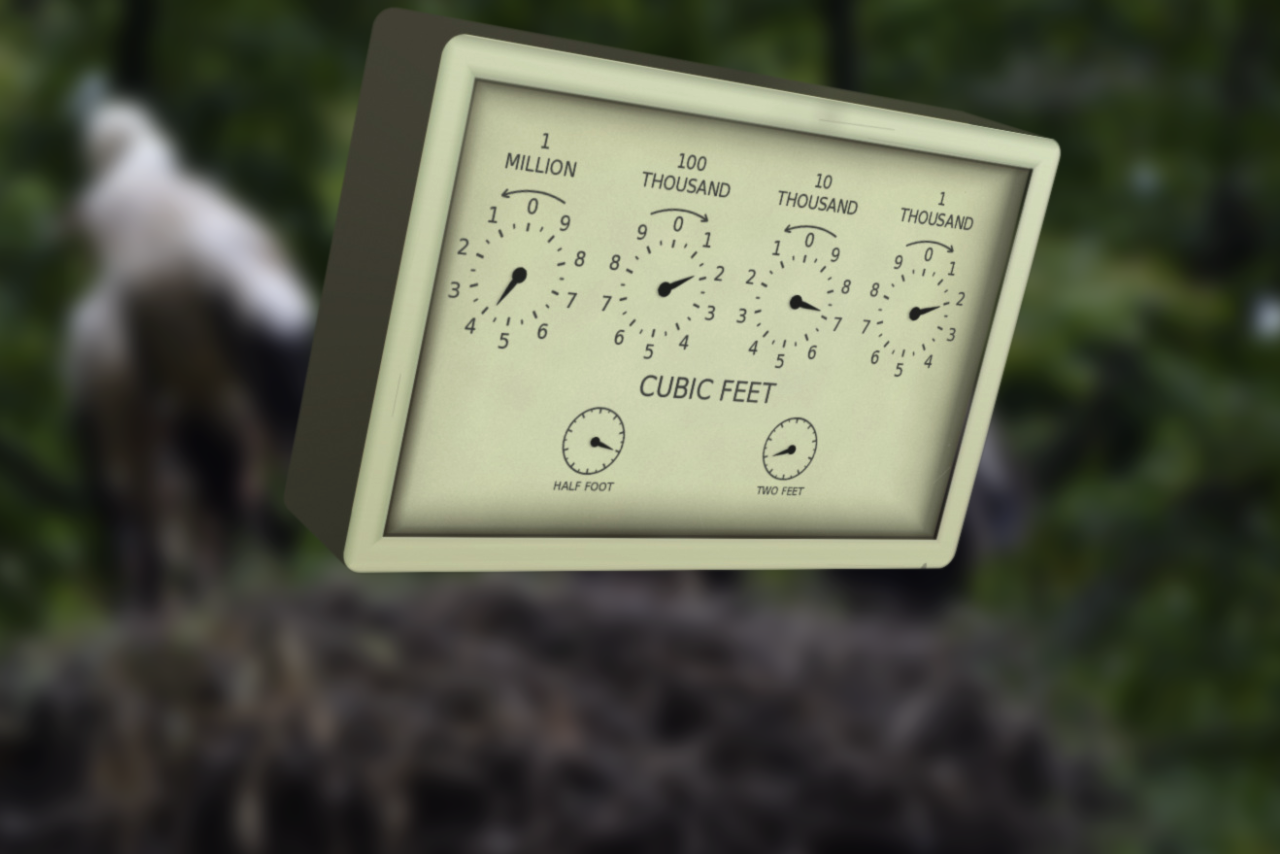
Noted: {"value": 417200, "unit": "ft³"}
